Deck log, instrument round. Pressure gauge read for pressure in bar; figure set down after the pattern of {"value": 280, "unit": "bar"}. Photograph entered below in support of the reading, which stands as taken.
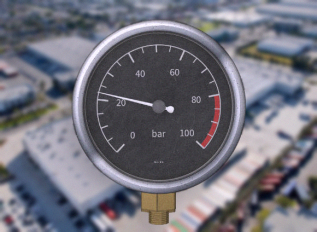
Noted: {"value": 22.5, "unit": "bar"}
